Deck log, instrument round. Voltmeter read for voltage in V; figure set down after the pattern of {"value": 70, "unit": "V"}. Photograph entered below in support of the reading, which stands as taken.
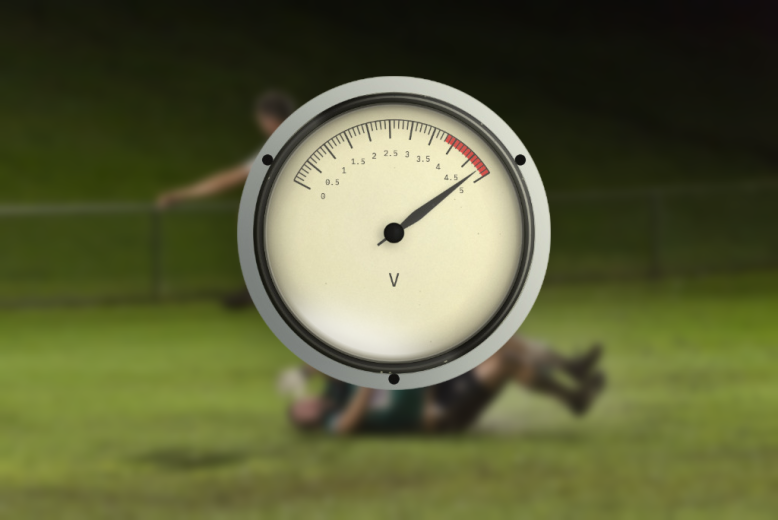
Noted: {"value": 4.8, "unit": "V"}
